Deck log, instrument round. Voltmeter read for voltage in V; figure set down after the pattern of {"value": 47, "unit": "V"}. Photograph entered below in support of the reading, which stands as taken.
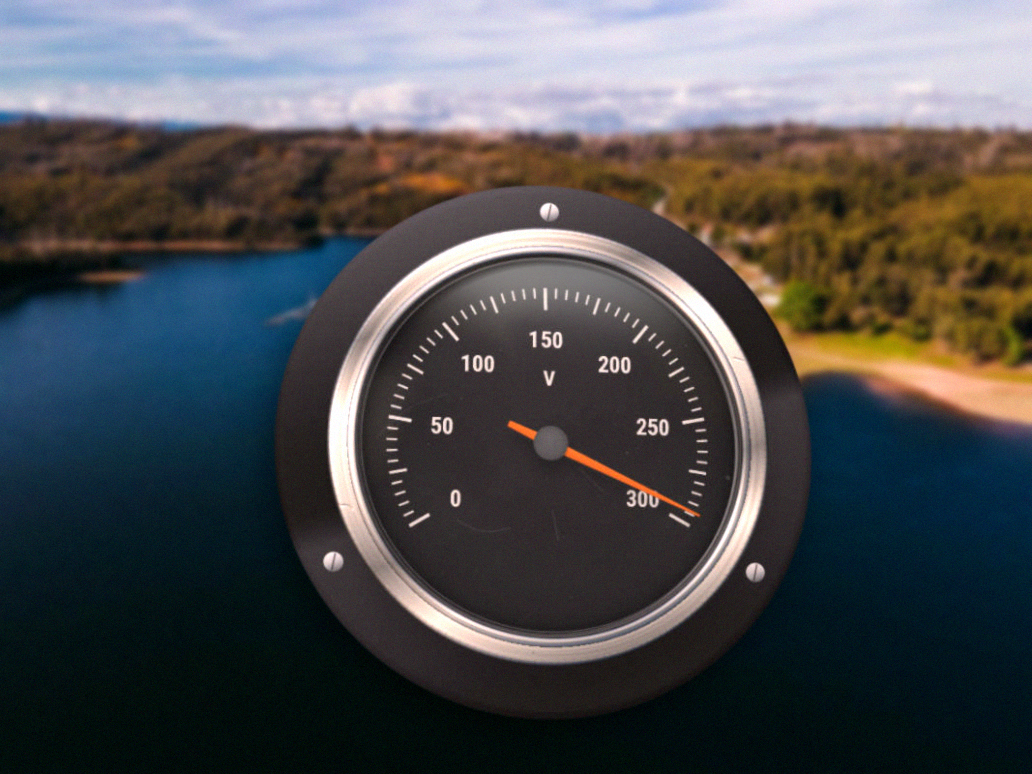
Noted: {"value": 295, "unit": "V"}
